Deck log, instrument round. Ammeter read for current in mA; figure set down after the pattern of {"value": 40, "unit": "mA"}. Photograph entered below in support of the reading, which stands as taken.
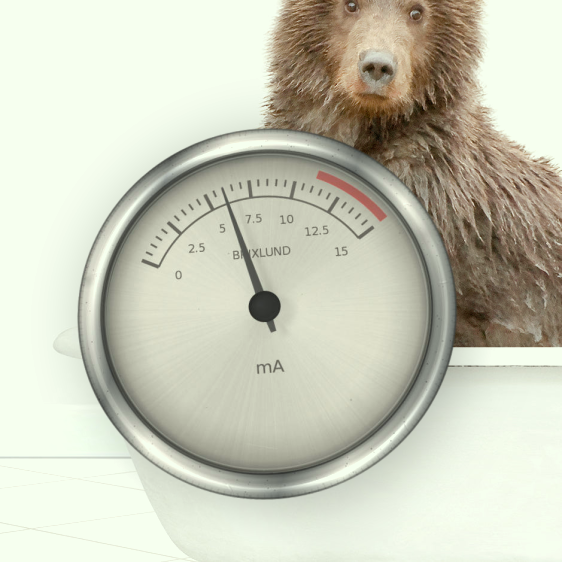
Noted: {"value": 6, "unit": "mA"}
